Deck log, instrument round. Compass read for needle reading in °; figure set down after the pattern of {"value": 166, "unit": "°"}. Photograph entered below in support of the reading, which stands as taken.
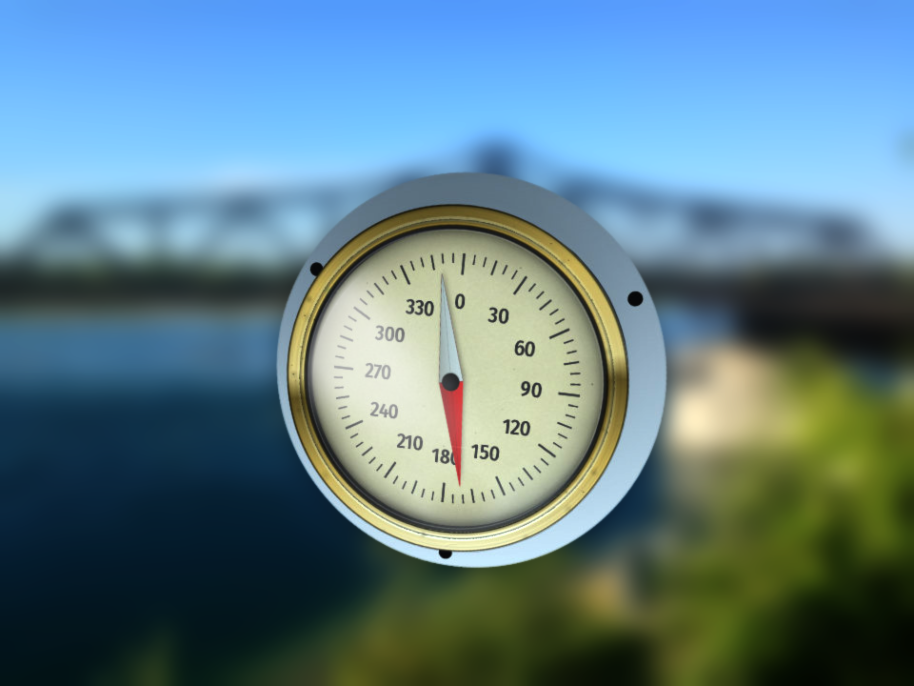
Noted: {"value": 170, "unit": "°"}
